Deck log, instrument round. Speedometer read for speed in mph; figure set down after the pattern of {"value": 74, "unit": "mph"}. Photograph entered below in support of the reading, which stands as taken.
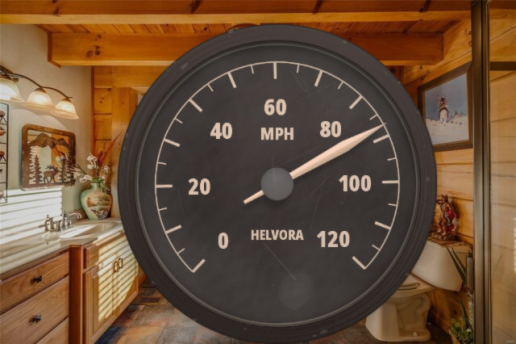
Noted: {"value": 87.5, "unit": "mph"}
